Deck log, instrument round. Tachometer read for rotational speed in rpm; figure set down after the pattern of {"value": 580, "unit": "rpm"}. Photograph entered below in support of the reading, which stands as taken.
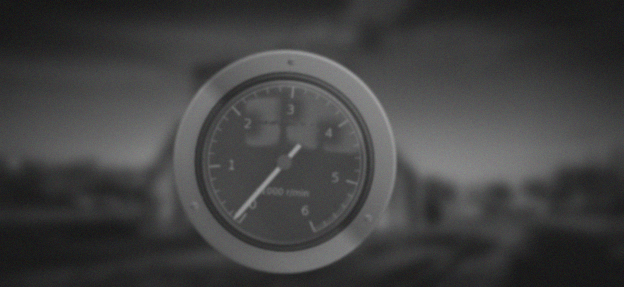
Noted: {"value": 100, "unit": "rpm"}
